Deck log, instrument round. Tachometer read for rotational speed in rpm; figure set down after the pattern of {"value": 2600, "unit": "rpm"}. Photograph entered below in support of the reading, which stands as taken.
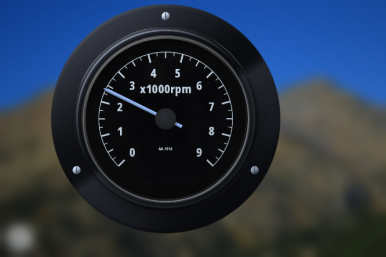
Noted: {"value": 2375, "unit": "rpm"}
